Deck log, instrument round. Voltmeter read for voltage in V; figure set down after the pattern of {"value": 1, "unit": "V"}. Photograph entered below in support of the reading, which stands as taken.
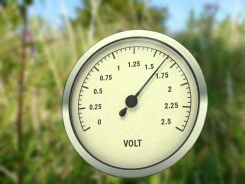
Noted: {"value": 1.65, "unit": "V"}
